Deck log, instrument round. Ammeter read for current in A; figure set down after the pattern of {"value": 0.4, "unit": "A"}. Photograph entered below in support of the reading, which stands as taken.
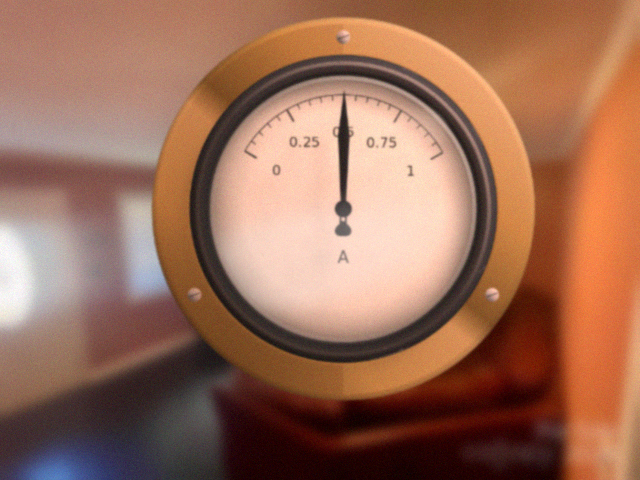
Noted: {"value": 0.5, "unit": "A"}
